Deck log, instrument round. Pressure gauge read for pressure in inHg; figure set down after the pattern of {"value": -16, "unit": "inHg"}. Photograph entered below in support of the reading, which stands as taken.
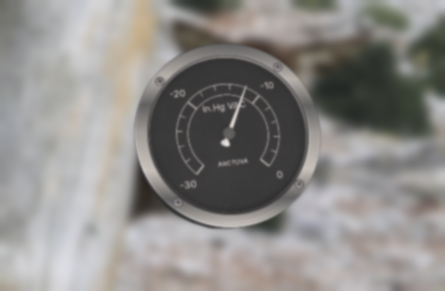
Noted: {"value": -12, "unit": "inHg"}
